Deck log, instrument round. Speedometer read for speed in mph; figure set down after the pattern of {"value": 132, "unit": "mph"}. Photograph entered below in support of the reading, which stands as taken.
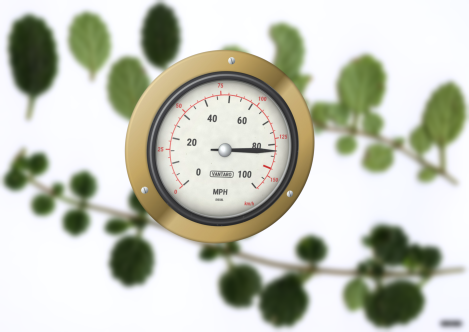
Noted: {"value": 82.5, "unit": "mph"}
